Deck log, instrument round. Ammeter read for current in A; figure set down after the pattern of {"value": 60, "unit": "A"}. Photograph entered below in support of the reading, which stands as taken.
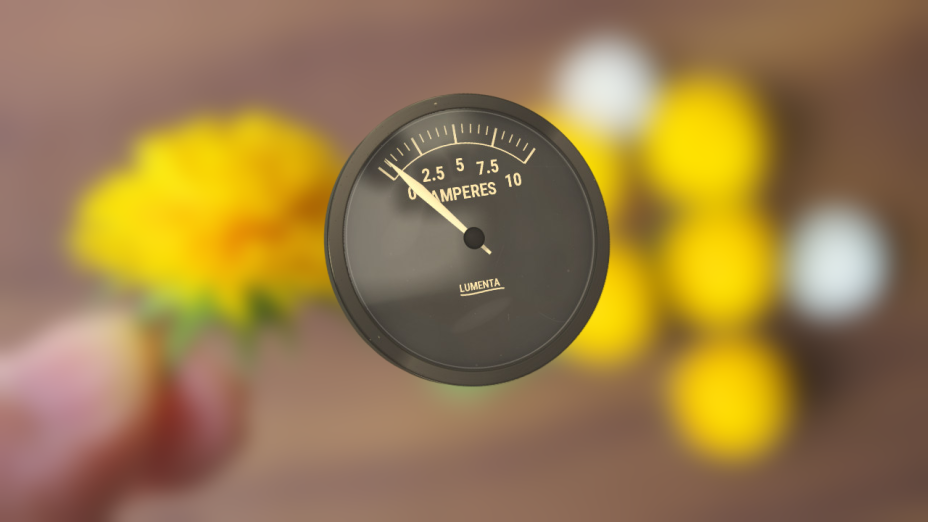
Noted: {"value": 0.5, "unit": "A"}
